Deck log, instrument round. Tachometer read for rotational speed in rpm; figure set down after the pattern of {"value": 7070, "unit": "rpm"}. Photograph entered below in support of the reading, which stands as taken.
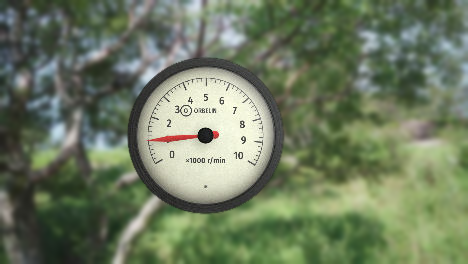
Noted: {"value": 1000, "unit": "rpm"}
